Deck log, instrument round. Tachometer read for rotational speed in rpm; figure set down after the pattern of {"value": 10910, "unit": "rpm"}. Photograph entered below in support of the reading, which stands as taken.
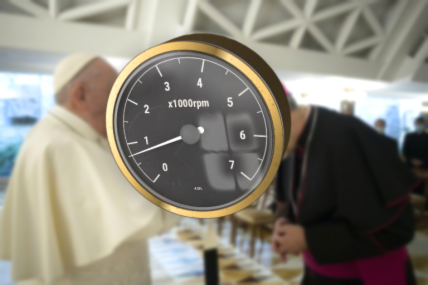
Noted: {"value": 750, "unit": "rpm"}
